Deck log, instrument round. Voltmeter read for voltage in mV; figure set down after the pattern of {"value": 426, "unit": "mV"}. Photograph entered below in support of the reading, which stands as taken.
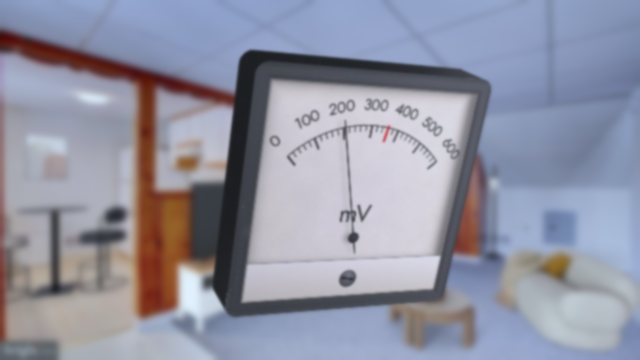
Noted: {"value": 200, "unit": "mV"}
